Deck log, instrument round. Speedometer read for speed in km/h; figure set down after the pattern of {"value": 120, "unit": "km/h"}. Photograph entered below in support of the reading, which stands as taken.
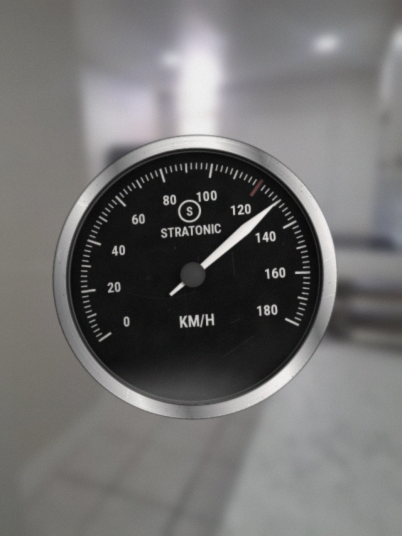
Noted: {"value": 130, "unit": "km/h"}
